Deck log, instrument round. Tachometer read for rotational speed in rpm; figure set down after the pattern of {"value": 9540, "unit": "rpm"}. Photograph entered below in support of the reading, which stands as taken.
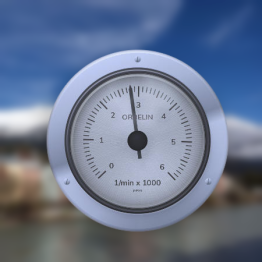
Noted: {"value": 2800, "unit": "rpm"}
